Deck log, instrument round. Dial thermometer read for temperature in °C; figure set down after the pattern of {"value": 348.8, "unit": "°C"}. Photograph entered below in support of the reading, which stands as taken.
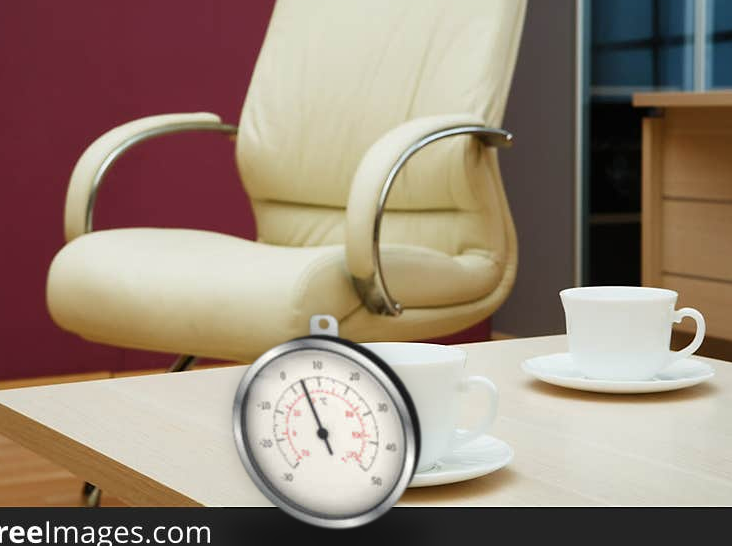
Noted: {"value": 5, "unit": "°C"}
